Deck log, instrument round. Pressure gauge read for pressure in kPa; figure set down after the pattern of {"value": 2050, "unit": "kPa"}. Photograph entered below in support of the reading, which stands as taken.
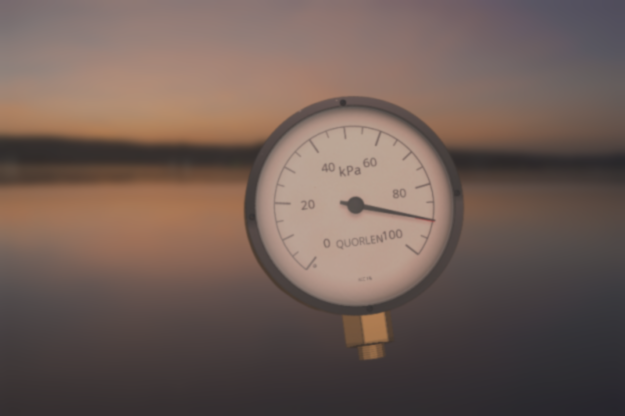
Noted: {"value": 90, "unit": "kPa"}
